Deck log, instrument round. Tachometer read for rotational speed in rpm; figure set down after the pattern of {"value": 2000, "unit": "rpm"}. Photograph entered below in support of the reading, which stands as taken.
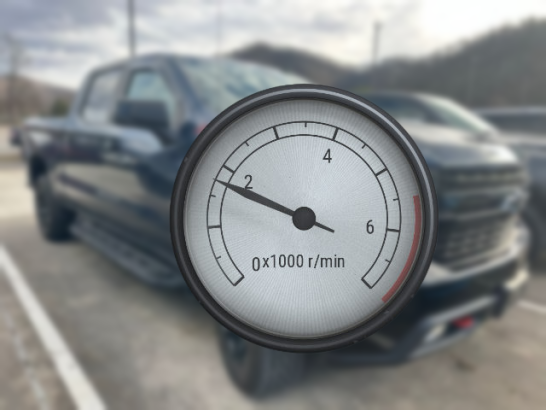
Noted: {"value": 1750, "unit": "rpm"}
